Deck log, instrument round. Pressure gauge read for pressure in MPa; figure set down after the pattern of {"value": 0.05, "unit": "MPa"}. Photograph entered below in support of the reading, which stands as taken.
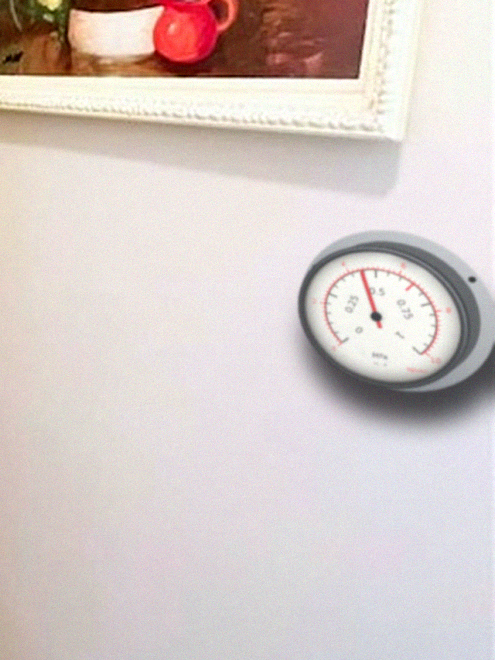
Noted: {"value": 0.45, "unit": "MPa"}
